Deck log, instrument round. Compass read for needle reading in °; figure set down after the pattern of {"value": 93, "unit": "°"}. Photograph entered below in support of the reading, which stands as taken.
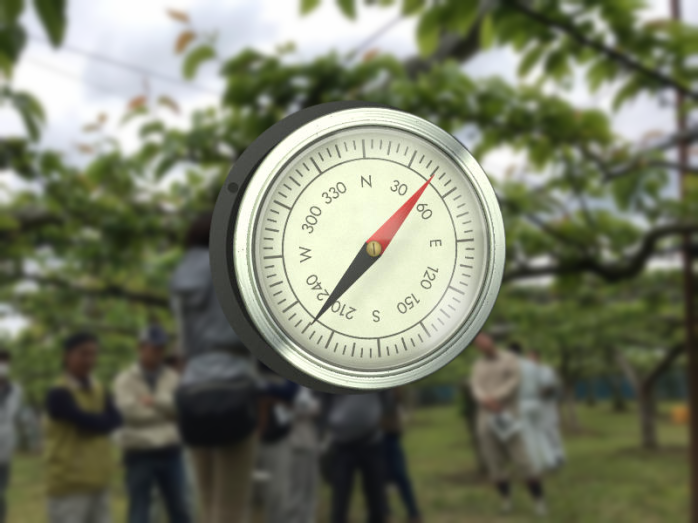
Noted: {"value": 45, "unit": "°"}
